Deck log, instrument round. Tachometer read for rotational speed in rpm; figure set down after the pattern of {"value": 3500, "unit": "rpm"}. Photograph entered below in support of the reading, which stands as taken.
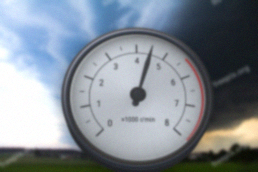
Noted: {"value": 4500, "unit": "rpm"}
